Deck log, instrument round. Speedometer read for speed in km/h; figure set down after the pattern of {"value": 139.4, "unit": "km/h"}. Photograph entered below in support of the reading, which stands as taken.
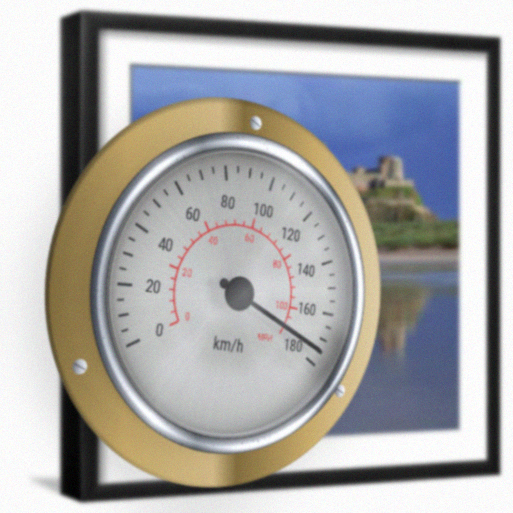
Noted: {"value": 175, "unit": "km/h"}
